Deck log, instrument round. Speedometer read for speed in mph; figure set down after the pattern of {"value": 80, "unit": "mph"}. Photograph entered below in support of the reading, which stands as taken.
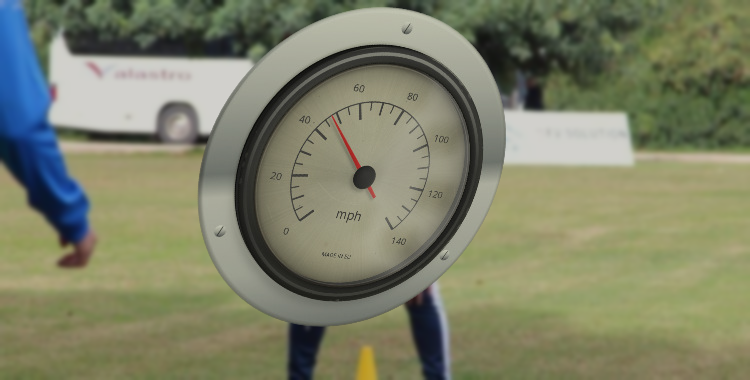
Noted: {"value": 47.5, "unit": "mph"}
